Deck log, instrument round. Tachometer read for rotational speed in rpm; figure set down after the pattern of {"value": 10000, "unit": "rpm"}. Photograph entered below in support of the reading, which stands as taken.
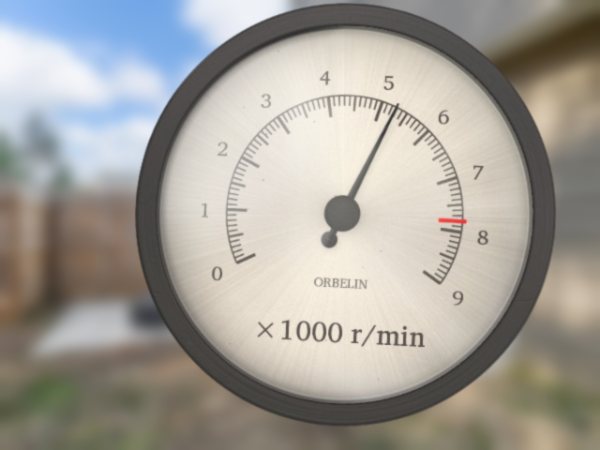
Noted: {"value": 5300, "unit": "rpm"}
